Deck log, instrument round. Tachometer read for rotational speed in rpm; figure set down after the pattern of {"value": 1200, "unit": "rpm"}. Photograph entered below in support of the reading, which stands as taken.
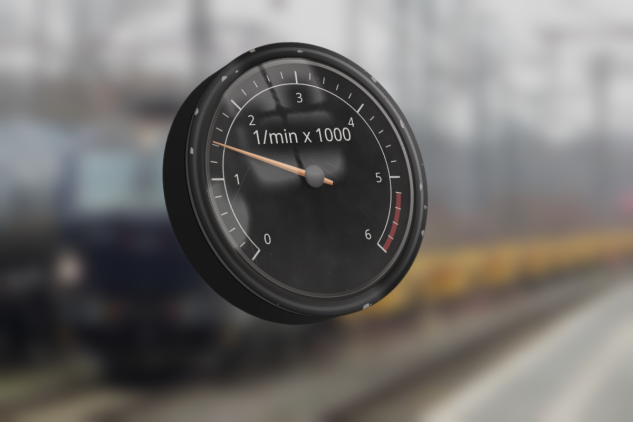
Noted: {"value": 1400, "unit": "rpm"}
